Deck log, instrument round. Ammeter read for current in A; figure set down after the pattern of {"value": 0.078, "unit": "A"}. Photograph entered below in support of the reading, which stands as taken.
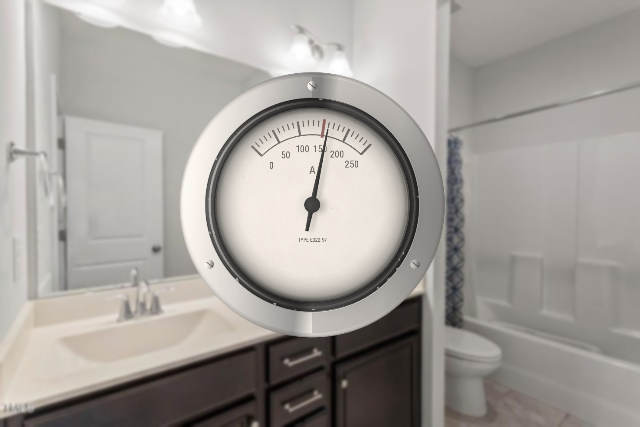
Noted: {"value": 160, "unit": "A"}
